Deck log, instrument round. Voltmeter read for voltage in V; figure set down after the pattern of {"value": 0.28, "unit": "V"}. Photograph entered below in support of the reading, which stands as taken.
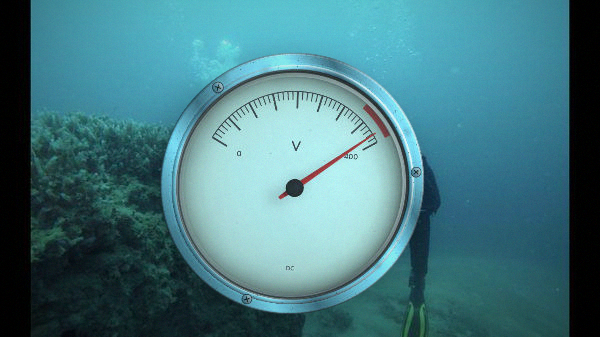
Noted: {"value": 380, "unit": "V"}
